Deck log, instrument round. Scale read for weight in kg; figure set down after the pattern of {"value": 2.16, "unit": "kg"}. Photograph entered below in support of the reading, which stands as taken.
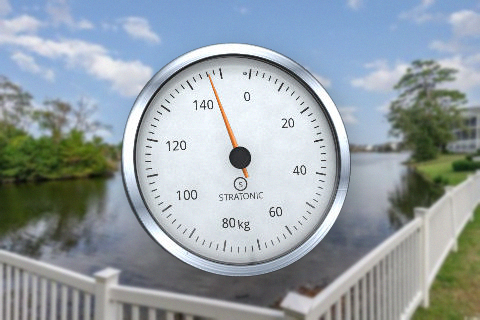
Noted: {"value": 146, "unit": "kg"}
